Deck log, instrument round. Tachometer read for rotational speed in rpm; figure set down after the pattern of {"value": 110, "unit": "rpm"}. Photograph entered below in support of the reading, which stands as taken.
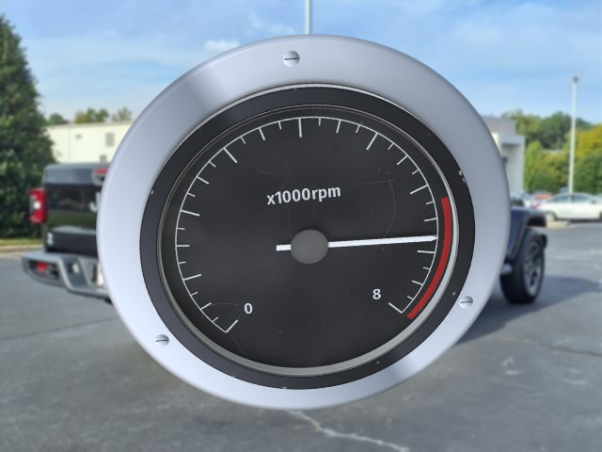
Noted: {"value": 6750, "unit": "rpm"}
